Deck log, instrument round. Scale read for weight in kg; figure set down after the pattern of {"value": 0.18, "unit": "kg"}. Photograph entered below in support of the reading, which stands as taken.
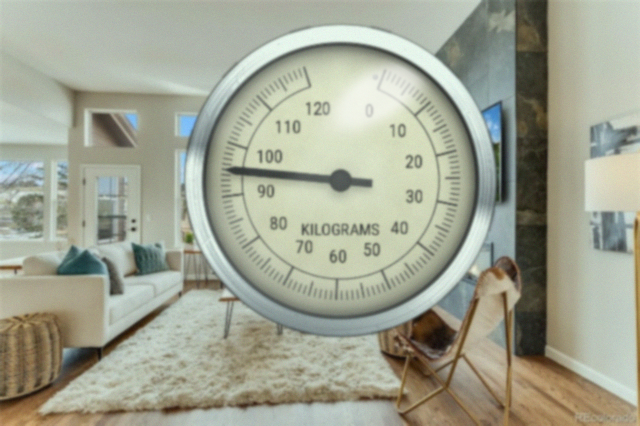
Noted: {"value": 95, "unit": "kg"}
